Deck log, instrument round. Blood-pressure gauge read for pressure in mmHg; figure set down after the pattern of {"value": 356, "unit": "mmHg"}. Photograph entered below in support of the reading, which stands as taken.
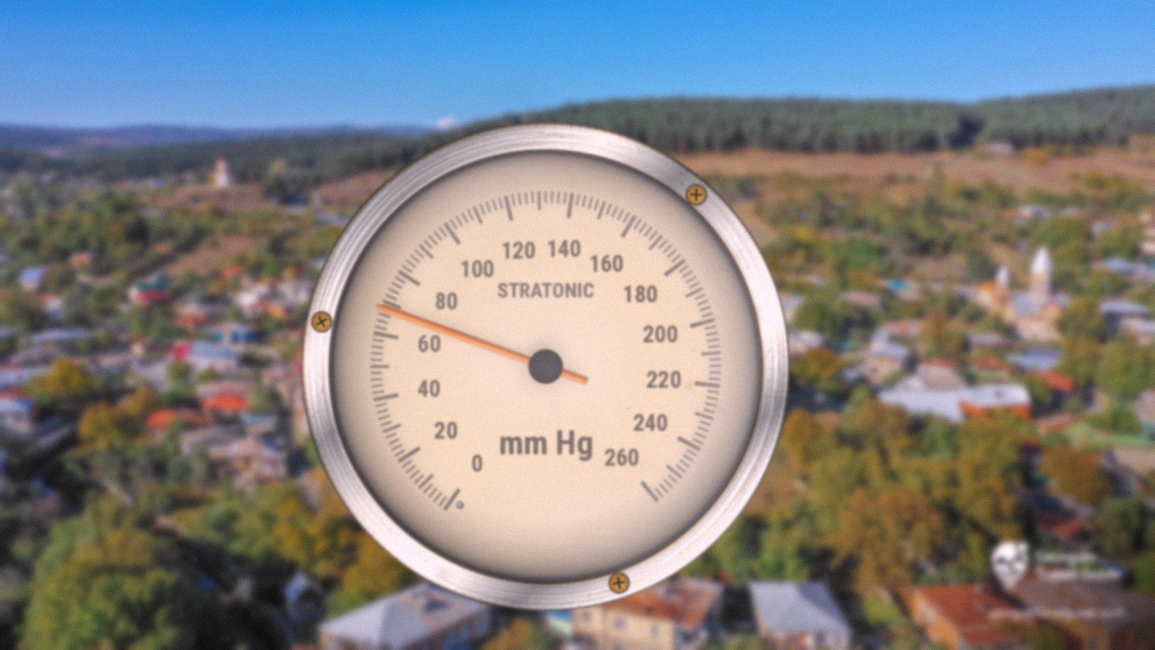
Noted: {"value": 68, "unit": "mmHg"}
